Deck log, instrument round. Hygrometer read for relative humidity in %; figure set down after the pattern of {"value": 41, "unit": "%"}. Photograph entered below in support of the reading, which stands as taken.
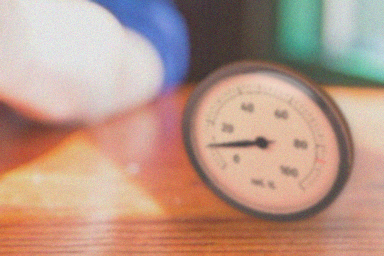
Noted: {"value": 10, "unit": "%"}
